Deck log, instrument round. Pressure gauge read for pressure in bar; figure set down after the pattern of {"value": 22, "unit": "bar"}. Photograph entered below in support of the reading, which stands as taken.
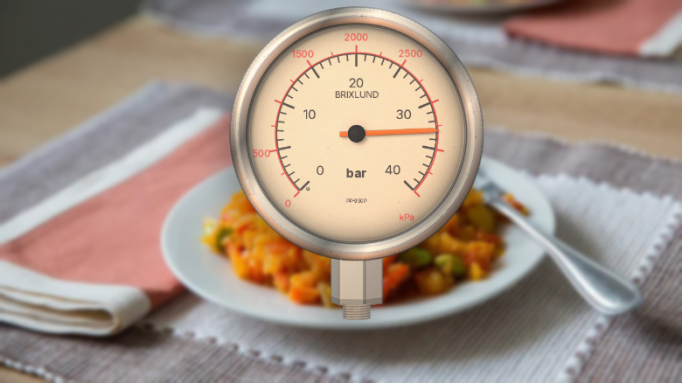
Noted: {"value": 33, "unit": "bar"}
